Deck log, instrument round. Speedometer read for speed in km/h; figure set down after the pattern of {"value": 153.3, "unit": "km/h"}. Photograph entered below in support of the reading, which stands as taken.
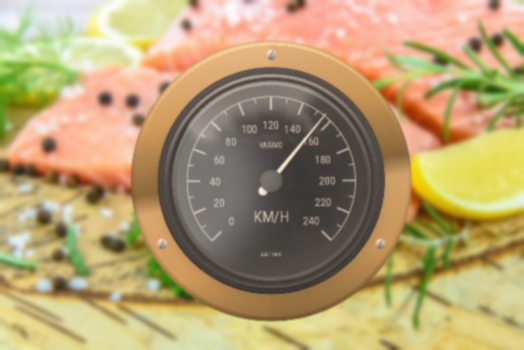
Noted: {"value": 155, "unit": "km/h"}
